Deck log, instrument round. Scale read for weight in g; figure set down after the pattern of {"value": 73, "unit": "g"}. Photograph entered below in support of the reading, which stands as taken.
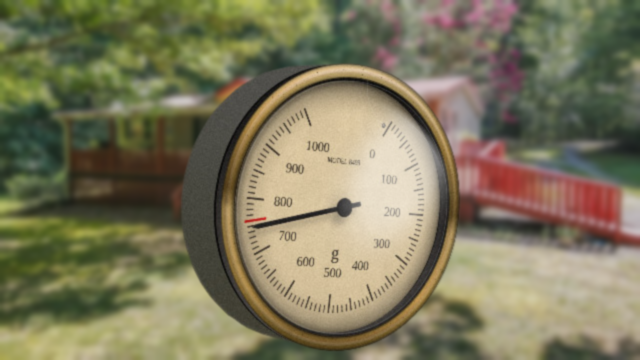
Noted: {"value": 750, "unit": "g"}
